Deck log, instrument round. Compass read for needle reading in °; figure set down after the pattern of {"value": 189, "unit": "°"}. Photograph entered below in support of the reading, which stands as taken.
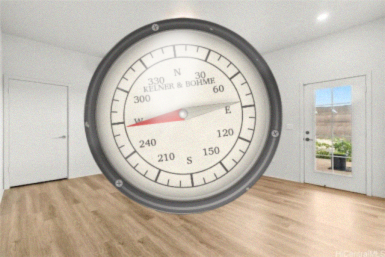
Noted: {"value": 265, "unit": "°"}
